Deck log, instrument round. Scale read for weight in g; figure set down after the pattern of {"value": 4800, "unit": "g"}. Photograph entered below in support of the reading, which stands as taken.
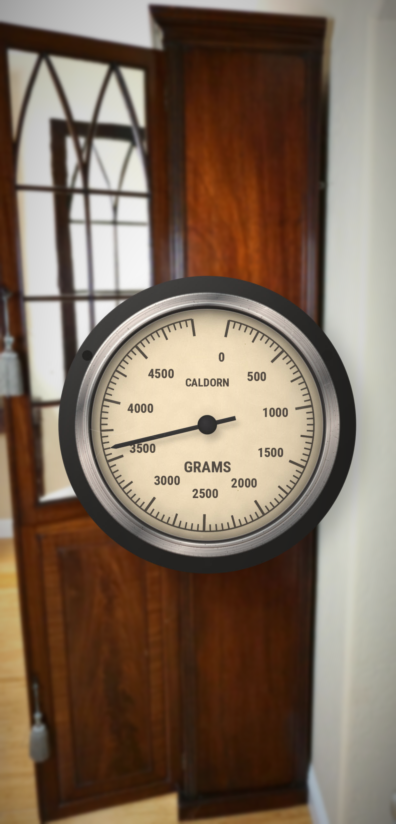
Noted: {"value": 3600, "unit": "g"}
